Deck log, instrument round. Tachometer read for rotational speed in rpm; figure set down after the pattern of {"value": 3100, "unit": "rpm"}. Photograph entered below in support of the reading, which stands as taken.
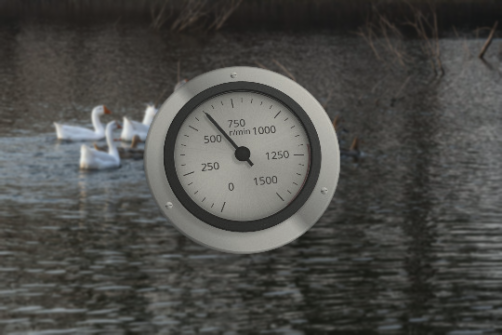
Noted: {"value": 600, "unit": "rpm"}
